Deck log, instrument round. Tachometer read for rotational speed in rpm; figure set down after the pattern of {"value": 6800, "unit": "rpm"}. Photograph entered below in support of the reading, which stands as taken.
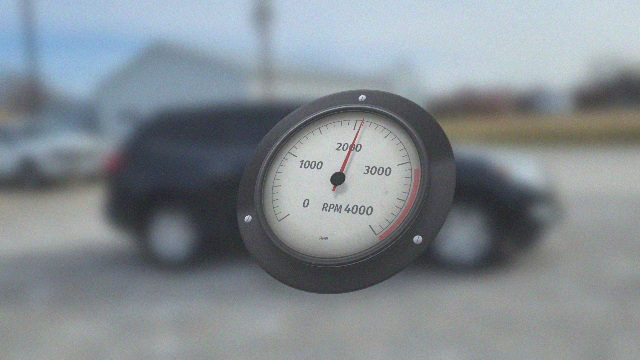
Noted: {"value": 2100, "unit": "rpm"}
